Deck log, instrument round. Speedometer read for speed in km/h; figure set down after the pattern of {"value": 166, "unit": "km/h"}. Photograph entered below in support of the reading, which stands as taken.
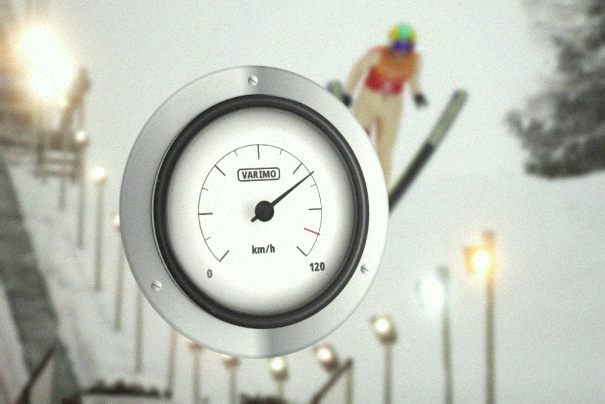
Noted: {"value": 85, "unit": "km/h"}
